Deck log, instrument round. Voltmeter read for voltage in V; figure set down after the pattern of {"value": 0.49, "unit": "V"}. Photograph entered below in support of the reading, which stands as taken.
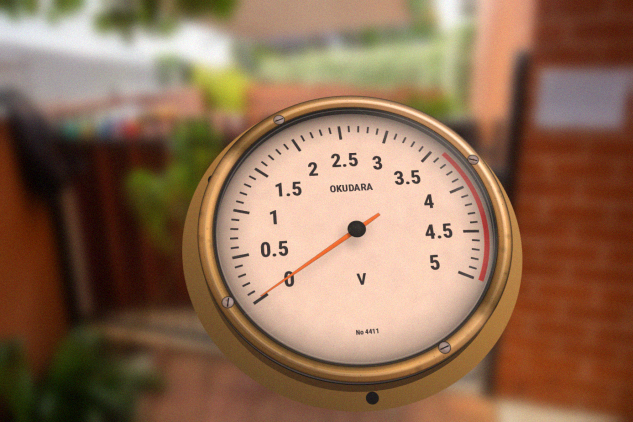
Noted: {"value": 0, "unit": "V"}
